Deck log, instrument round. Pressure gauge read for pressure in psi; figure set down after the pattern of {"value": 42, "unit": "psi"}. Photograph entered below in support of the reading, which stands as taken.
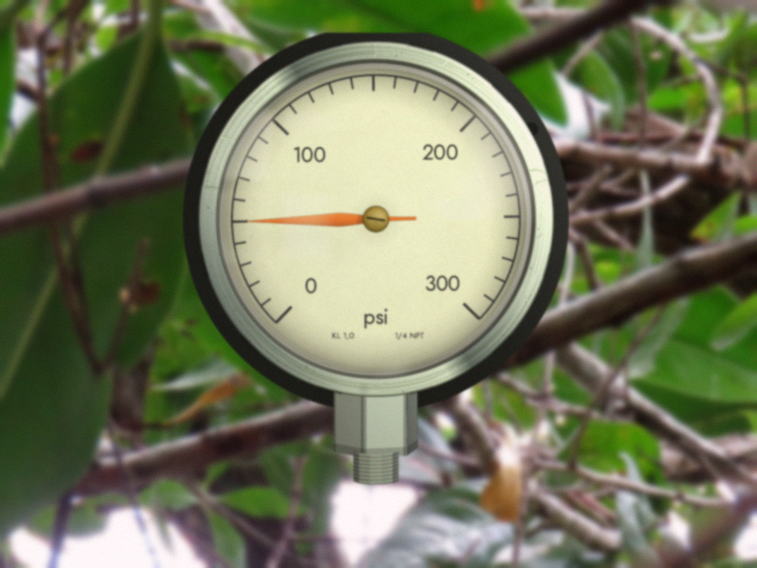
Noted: {"value": 50, "unit": "psi"}
